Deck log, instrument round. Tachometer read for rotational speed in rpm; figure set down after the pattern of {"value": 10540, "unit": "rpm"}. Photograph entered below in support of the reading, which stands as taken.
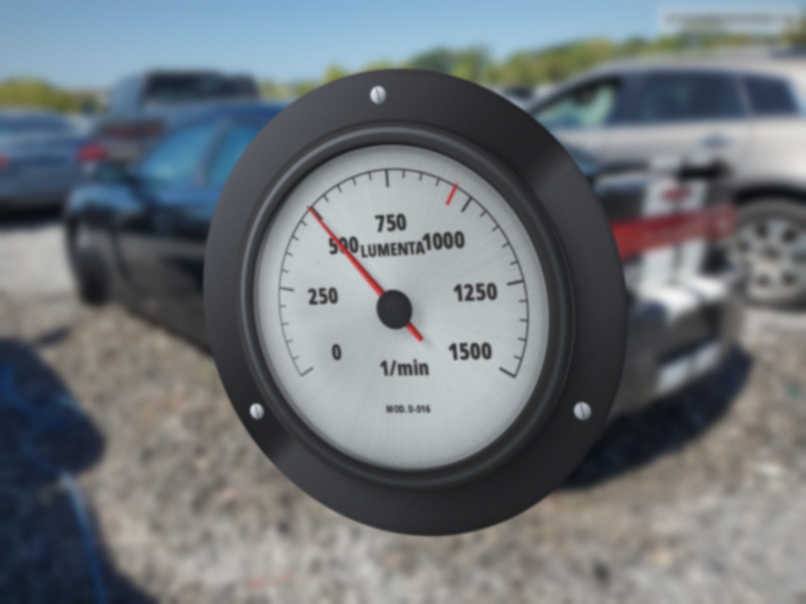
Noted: {"value": 500, "unit": "rpm"}
